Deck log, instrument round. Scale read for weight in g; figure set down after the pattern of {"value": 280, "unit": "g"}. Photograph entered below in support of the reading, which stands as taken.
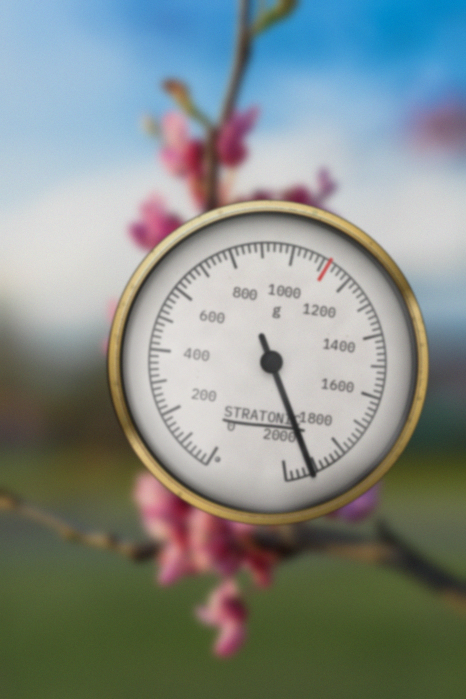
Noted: {"value": 1920, "unit": "g"}
